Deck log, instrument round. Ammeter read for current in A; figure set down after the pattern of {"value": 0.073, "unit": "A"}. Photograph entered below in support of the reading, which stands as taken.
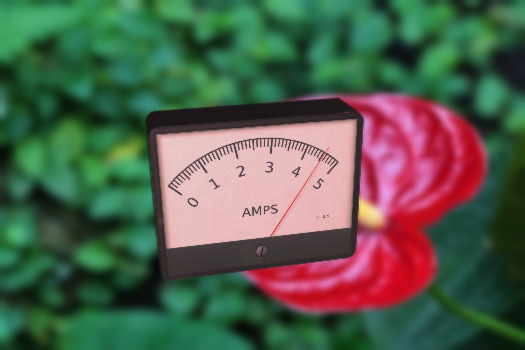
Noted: {"value": 4.5, "unit": "A"}
